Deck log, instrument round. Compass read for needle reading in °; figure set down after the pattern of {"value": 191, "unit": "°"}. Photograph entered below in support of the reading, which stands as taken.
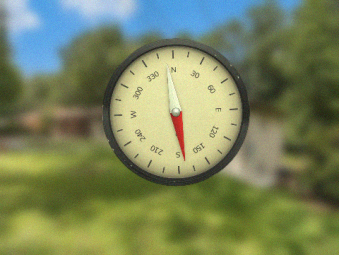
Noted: {"value": 172.5, "unit": "°"}
